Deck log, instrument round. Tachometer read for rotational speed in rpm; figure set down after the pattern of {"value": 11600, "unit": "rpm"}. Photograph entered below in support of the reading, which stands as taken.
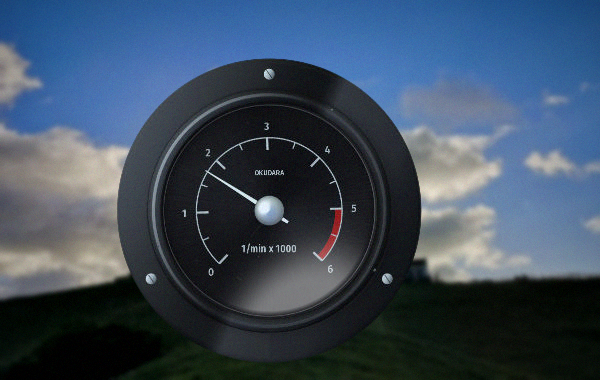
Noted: {"value": 1750, "unit": "rpm"}
